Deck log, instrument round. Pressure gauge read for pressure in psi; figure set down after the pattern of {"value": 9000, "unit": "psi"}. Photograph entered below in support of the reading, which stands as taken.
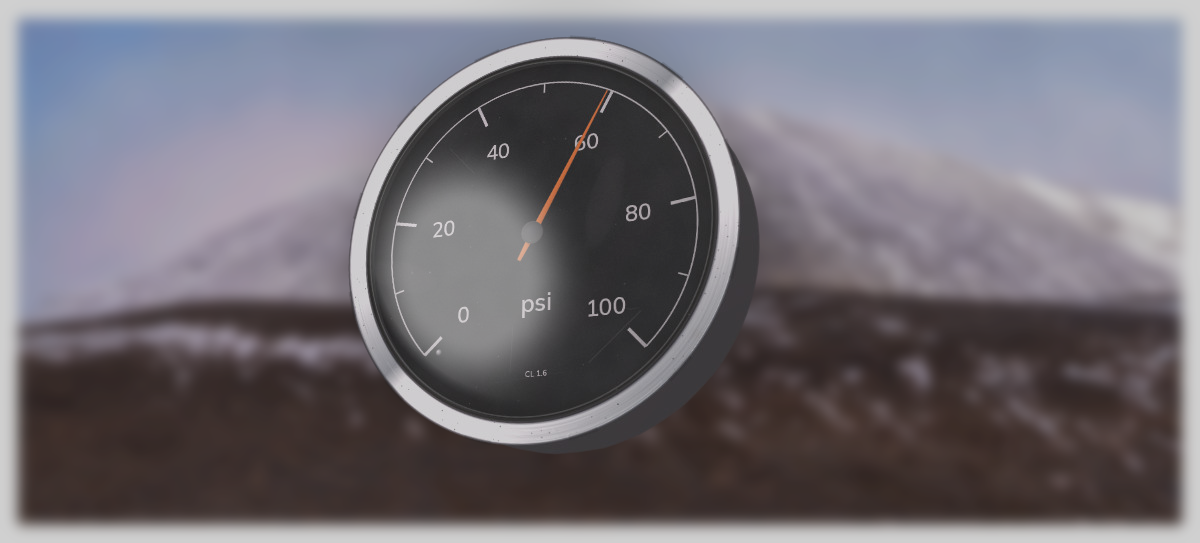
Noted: {"value": 60, "unit": "psi"}
